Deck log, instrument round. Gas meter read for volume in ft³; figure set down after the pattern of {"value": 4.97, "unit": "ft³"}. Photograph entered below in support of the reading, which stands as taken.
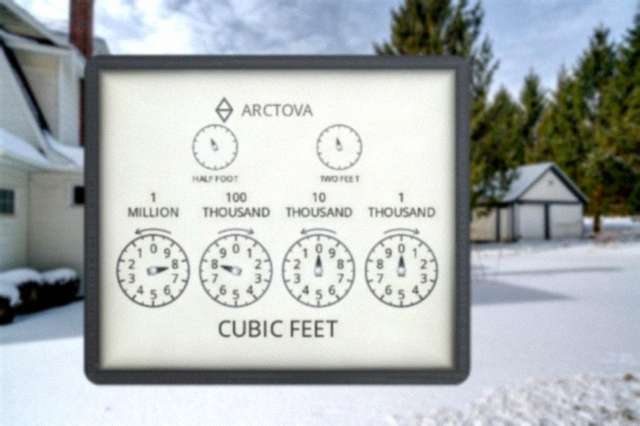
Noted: {"value": 780000, "unit": "ft³"}
